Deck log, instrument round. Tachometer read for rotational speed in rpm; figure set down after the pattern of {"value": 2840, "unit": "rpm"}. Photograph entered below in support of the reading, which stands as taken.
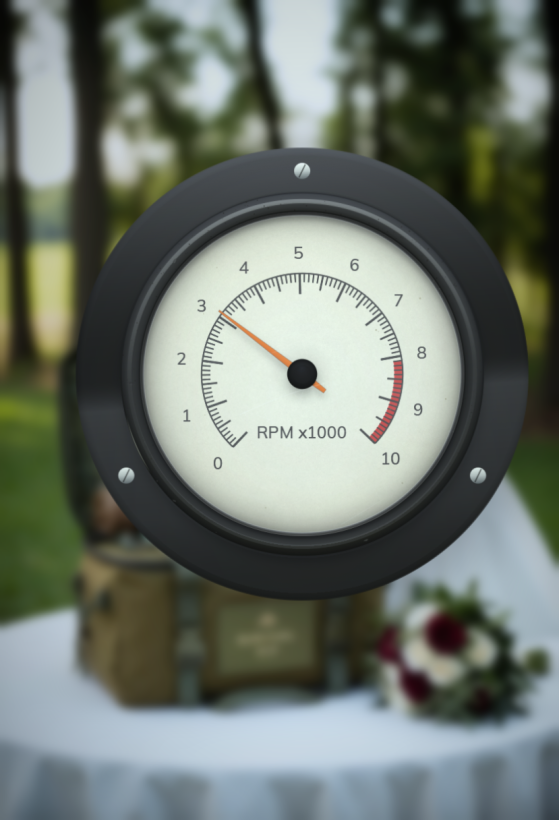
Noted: {"value": 3100, "unit": "rpm"}
